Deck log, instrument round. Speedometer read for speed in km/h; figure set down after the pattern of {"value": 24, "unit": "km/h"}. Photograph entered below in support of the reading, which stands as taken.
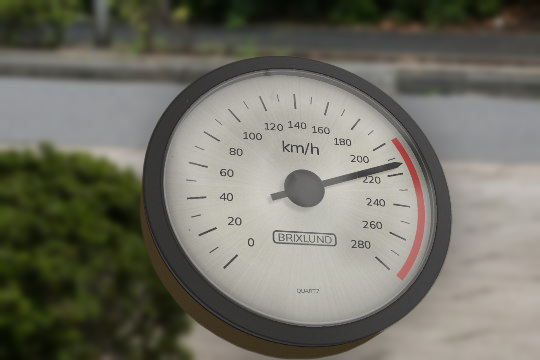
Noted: {"value": 215, "unit": "km/h"}
